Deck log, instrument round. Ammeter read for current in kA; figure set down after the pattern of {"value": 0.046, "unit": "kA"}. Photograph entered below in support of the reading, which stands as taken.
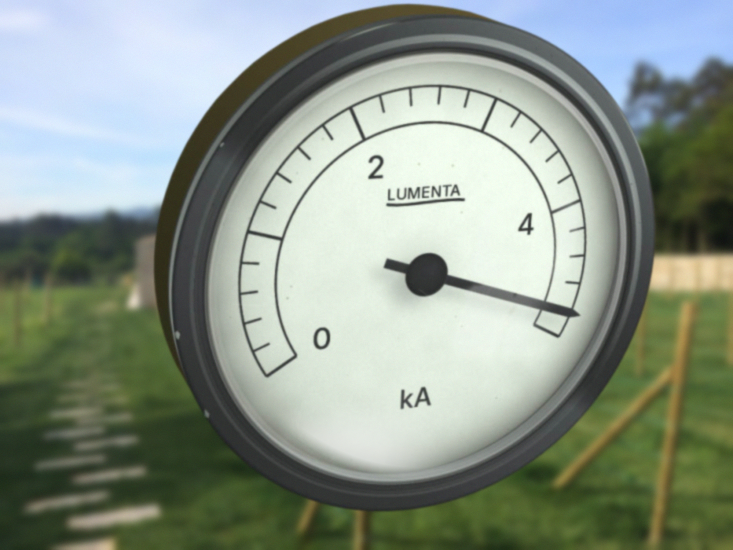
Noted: {"value": 4.8, "unit": "kA"}
